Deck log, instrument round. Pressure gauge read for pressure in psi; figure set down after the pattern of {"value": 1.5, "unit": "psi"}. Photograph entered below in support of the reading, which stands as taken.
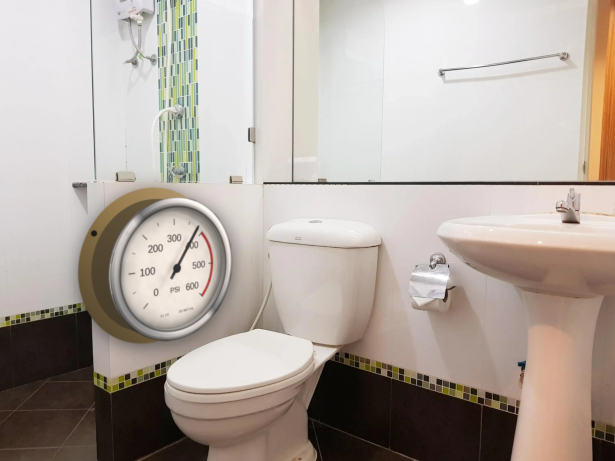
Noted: {"value": 375, "unit": "psi"}
